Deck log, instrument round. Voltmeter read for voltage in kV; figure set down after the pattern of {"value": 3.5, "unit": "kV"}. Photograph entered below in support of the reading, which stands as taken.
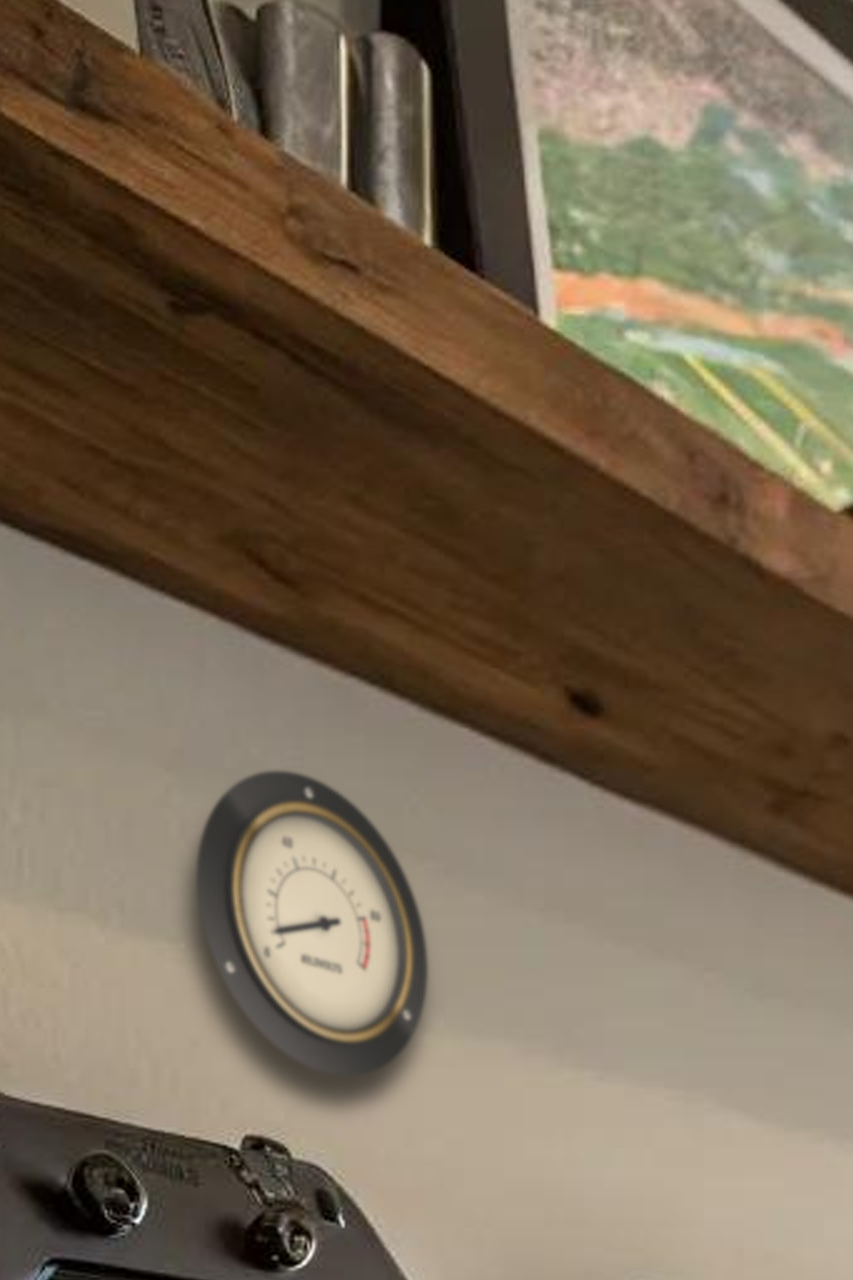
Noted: {"value": 5, "unit": "kV"}
